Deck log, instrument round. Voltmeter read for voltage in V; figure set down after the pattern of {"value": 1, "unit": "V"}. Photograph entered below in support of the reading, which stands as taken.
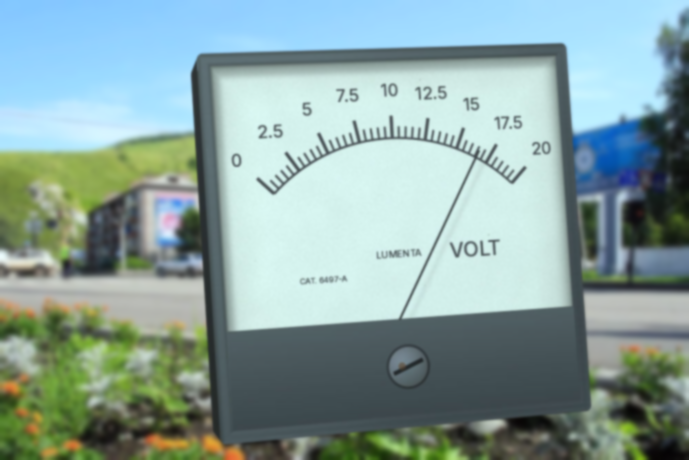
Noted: {"value": 16.5, "unit": "V"}
